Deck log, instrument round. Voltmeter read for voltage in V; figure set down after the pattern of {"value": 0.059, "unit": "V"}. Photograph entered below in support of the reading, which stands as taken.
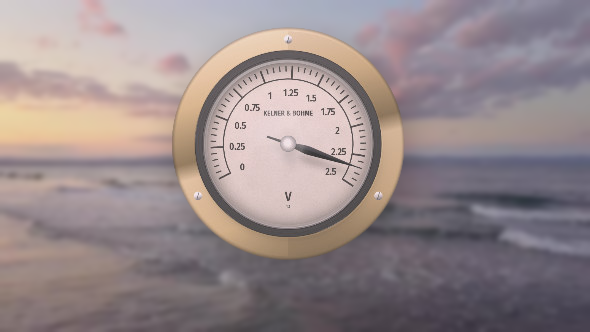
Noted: {"value": 2.35, "unit": "V"}
